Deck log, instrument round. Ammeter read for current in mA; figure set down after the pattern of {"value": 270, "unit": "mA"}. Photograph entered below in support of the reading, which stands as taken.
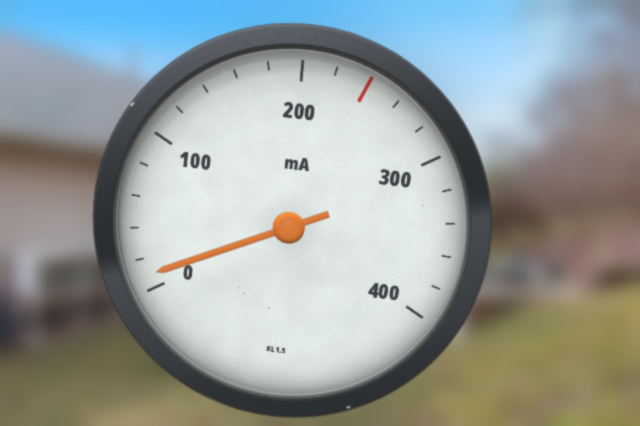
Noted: {"value": 10, "unit": "mA"}
